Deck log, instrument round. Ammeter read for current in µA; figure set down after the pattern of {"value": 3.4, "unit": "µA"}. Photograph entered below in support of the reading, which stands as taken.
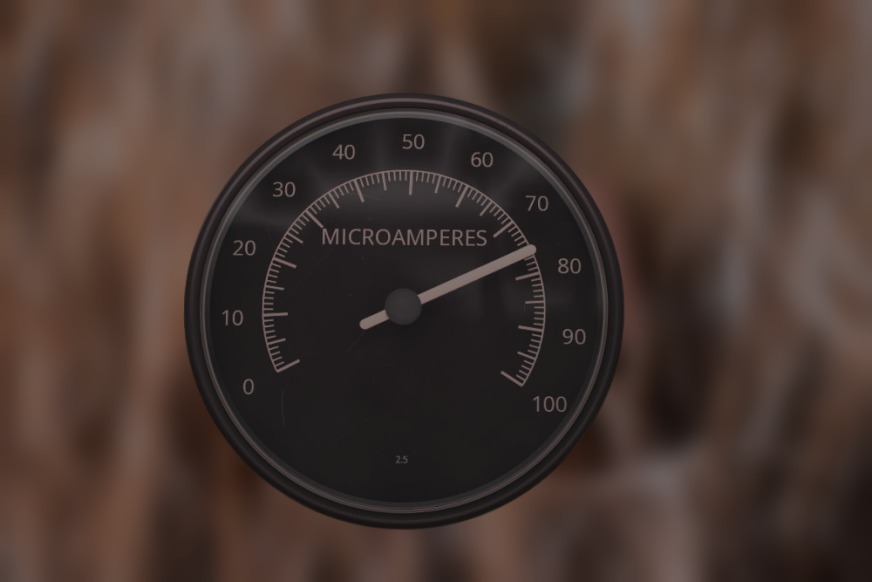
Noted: {"value": 76, "unit": "µA"}
